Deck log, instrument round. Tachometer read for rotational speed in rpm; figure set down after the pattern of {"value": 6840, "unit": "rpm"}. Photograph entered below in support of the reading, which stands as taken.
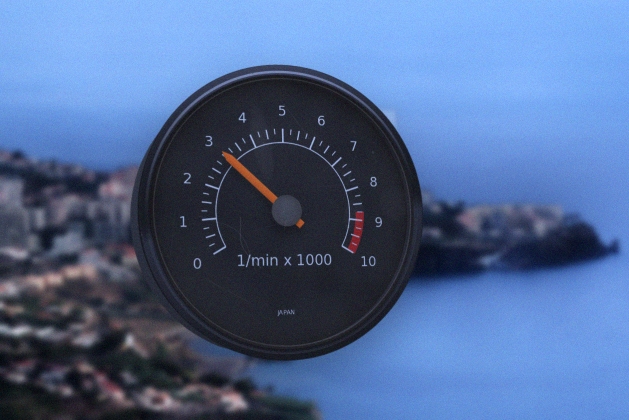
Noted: {"value": 3000, "unit": "rpm"}
